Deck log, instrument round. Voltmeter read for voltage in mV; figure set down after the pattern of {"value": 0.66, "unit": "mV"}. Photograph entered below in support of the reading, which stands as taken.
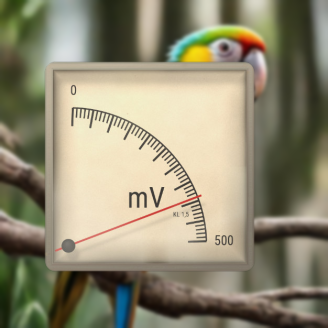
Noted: {"value": 390, "unit": "mV"}
